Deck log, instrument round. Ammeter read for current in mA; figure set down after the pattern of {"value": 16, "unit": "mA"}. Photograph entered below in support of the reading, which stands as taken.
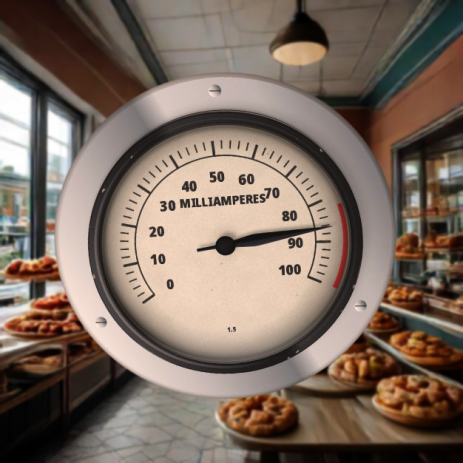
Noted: {"value": 86, "unit": "mA"}
